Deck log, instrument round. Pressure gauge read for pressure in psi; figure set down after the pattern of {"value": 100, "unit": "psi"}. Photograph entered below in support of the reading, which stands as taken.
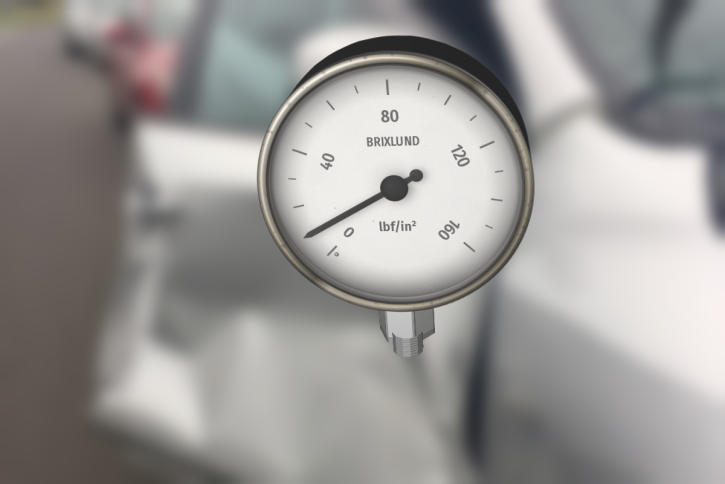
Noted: {"value": 10, "unit": "psi"}
